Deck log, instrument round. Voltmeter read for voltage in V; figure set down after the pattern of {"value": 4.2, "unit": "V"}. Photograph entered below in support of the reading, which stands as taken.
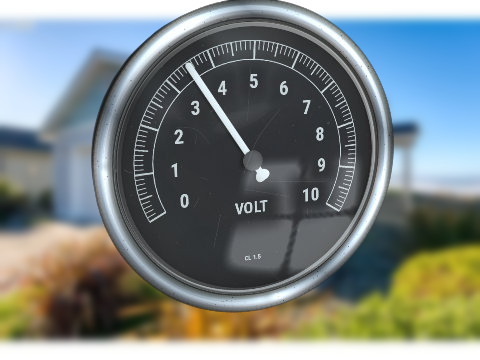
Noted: {"value": 3.5, "unit": "V"}
